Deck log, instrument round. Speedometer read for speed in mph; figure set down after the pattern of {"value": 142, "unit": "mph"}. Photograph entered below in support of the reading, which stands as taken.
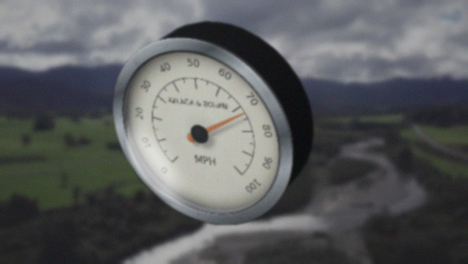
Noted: {"value": 72.5, "unit": "mph"}
